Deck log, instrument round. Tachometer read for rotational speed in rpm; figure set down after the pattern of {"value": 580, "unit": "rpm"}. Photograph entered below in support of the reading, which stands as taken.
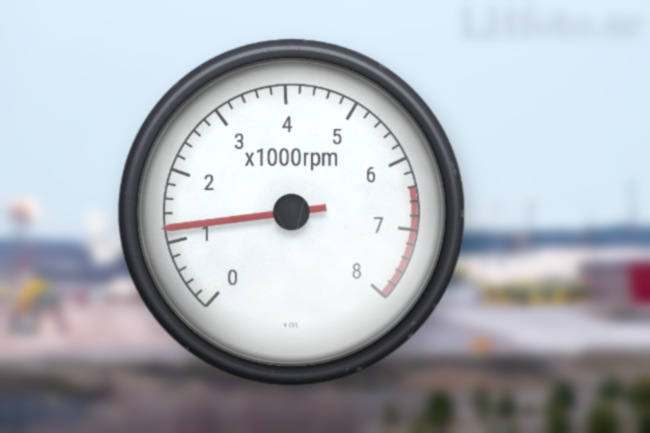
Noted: {"value": 1200, "unit": "rpm"}
